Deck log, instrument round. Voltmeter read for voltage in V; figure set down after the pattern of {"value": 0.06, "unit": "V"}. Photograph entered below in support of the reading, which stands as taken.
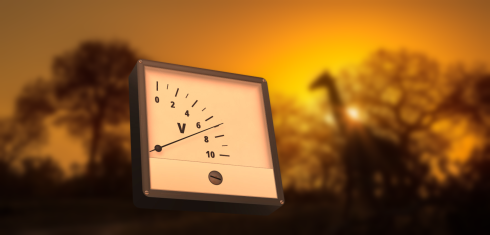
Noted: {"value": 7, "unit": "V"}
